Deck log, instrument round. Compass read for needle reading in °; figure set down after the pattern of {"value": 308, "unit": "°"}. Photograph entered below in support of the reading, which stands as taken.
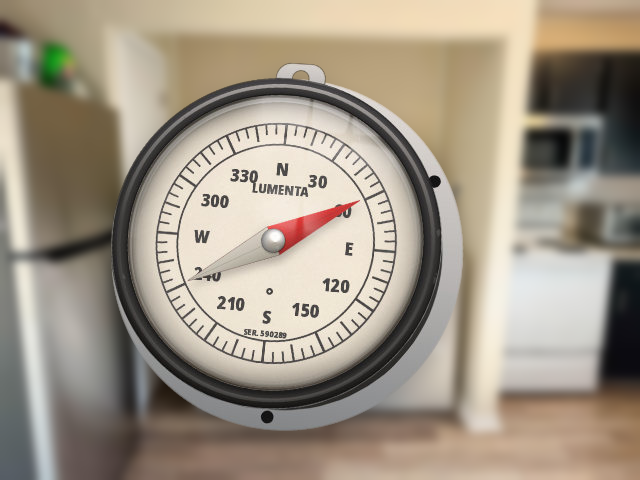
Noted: {"value": 60, "unit": "°"}
